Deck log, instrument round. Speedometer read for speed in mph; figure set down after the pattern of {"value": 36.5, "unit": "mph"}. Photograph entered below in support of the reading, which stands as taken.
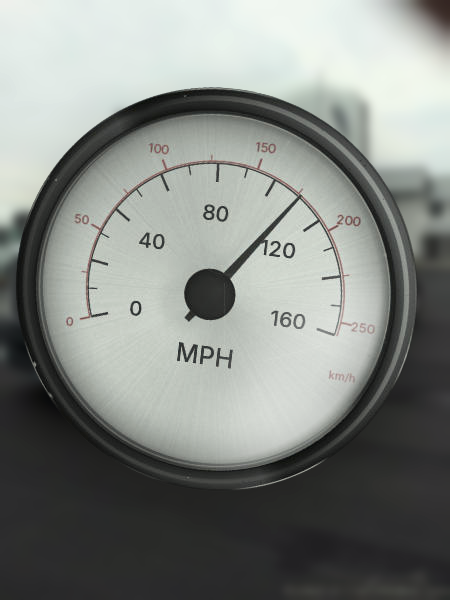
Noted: {"value": 110, "unit": "mph"}
